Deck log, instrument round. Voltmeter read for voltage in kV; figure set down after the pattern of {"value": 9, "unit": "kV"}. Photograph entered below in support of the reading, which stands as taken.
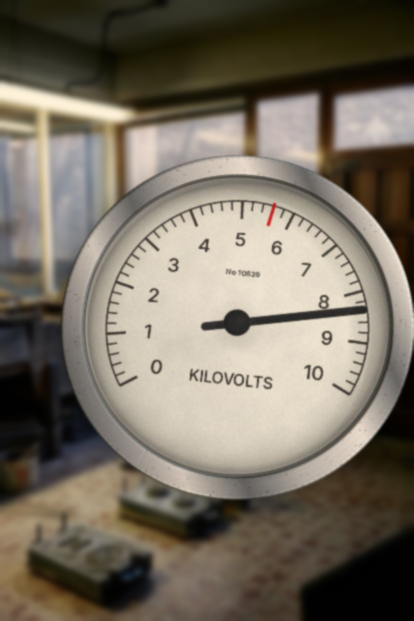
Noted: {"value": 8.4, "unit": "kV"}
